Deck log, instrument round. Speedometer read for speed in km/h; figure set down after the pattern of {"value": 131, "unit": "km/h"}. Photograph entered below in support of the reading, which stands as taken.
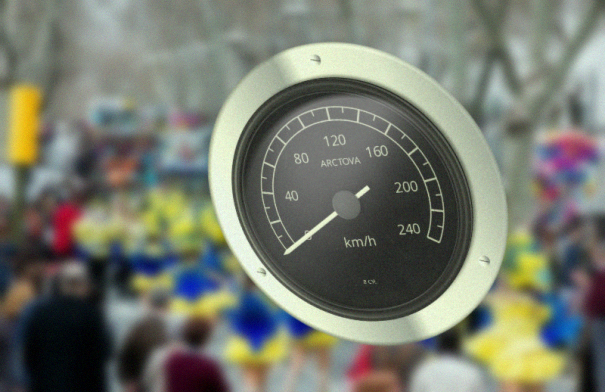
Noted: {"value": 0, "unit": "km/h"}
